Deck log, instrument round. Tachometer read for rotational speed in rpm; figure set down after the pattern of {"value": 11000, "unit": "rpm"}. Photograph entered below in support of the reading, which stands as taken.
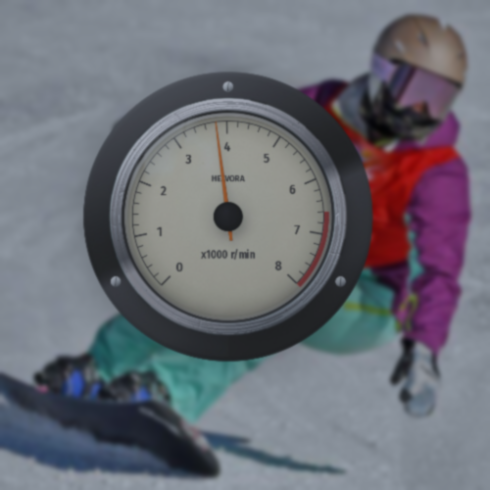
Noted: {"value": 3800, "unit": "rpm"}
